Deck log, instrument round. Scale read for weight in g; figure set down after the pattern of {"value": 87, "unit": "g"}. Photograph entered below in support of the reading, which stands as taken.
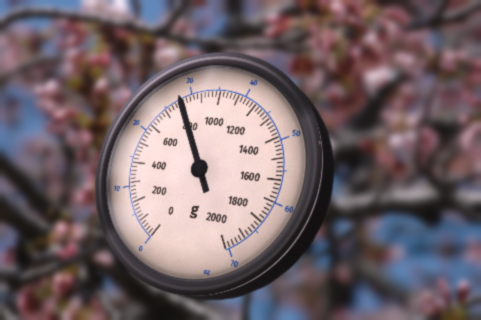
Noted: {"value": 800, "unit": "g"}
